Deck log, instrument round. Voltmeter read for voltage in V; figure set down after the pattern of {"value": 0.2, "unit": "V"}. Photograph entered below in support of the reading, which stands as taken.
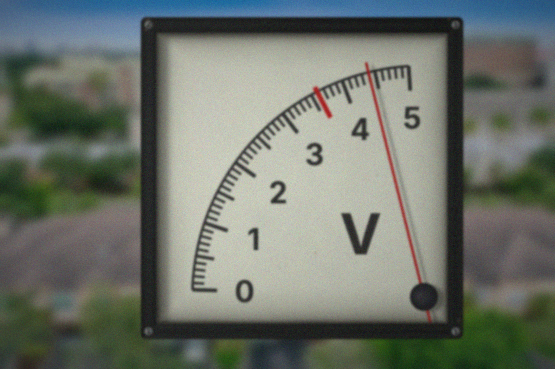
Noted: {"value": 4.4, "unit": "V"}
